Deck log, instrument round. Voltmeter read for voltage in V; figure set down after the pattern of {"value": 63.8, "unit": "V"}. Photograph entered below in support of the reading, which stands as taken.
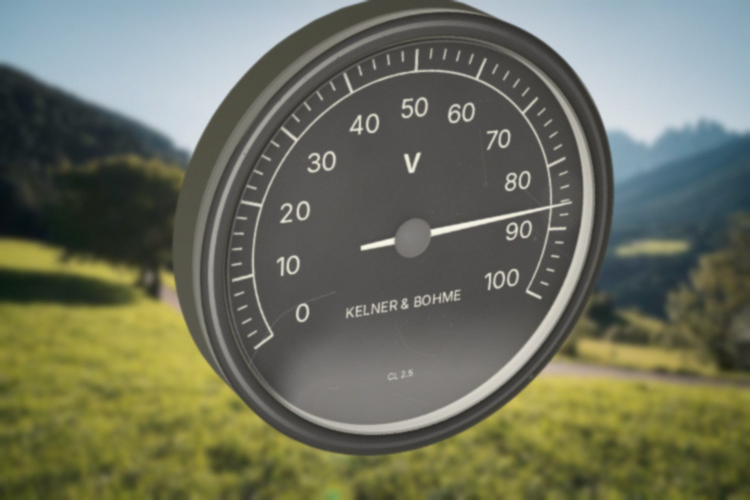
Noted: {"value": 86, "unit": "V"}
